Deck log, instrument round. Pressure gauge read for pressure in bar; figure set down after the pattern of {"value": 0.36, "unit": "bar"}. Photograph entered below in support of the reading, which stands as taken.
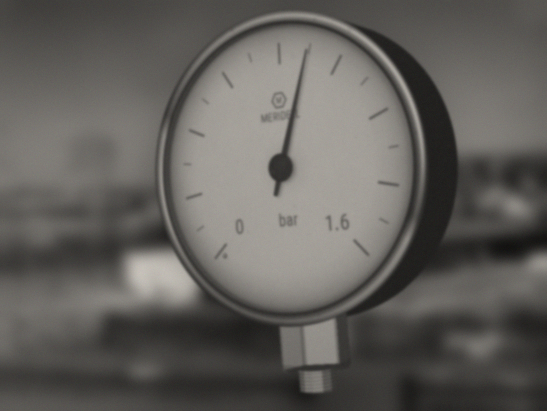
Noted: {"value": 0.9, "unit": "bar"}
